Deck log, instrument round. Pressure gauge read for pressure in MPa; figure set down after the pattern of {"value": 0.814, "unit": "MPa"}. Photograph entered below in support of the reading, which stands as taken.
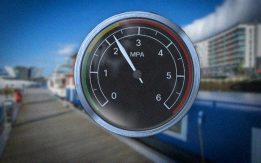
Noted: {"value": 2.25, "unit": "MPa"}
